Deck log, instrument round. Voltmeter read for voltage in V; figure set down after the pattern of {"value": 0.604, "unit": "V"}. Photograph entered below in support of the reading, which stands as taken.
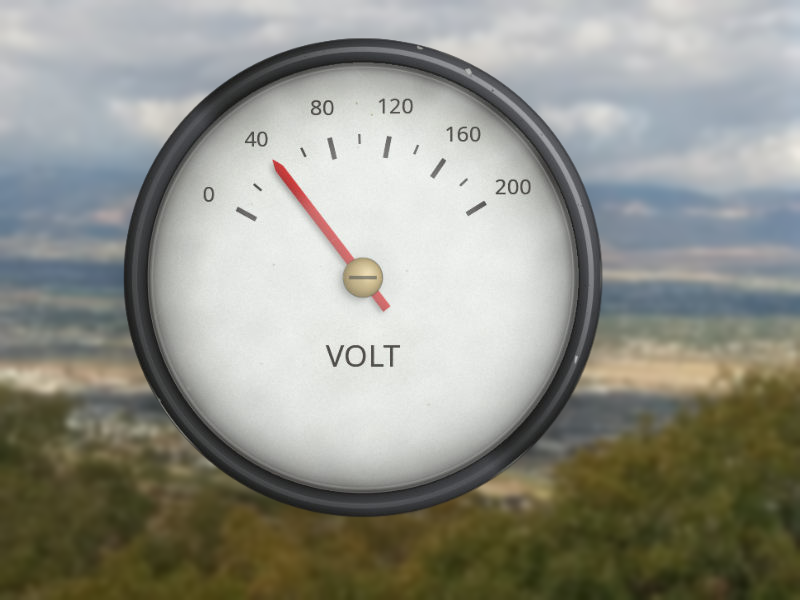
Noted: {"value": 40, "unit": "V"}
